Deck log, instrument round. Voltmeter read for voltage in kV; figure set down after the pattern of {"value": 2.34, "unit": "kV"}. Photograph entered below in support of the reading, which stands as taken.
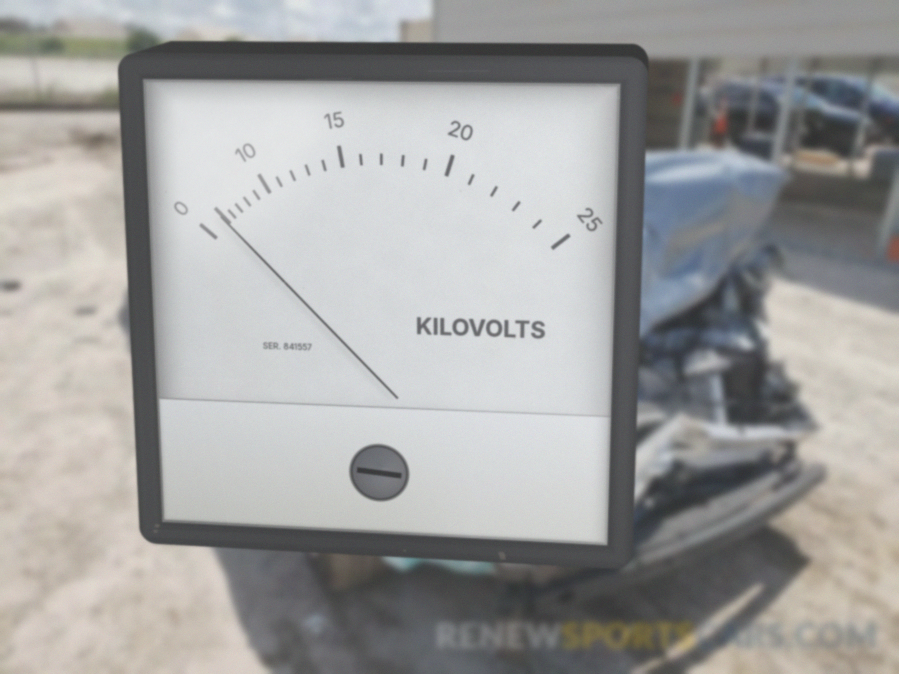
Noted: {"value": 5, "unit": "kV"}
